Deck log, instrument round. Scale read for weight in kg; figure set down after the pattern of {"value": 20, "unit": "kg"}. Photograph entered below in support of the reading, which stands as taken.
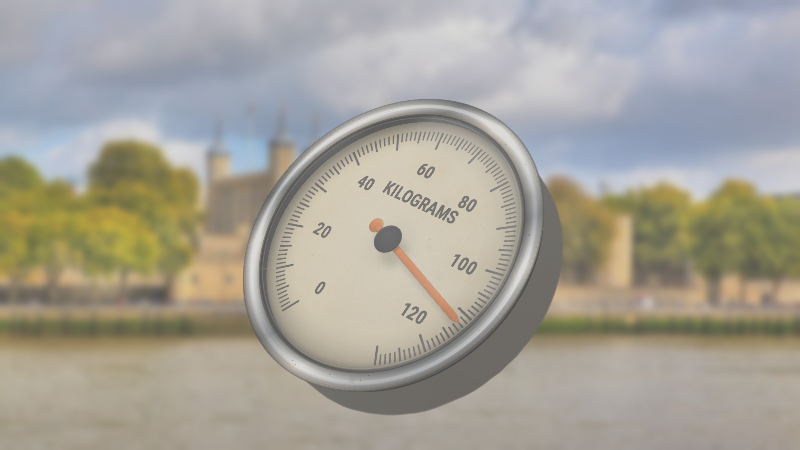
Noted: {"value": 112, "unit": "kg"}
